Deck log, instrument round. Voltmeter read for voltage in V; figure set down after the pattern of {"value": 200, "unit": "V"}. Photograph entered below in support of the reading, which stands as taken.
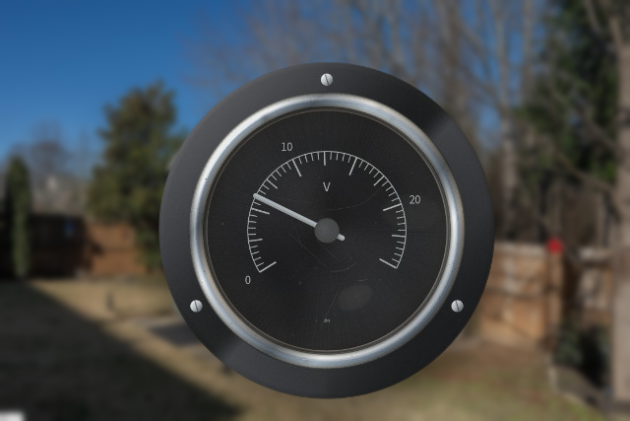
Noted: {"value": 6, "unit": "V"}
